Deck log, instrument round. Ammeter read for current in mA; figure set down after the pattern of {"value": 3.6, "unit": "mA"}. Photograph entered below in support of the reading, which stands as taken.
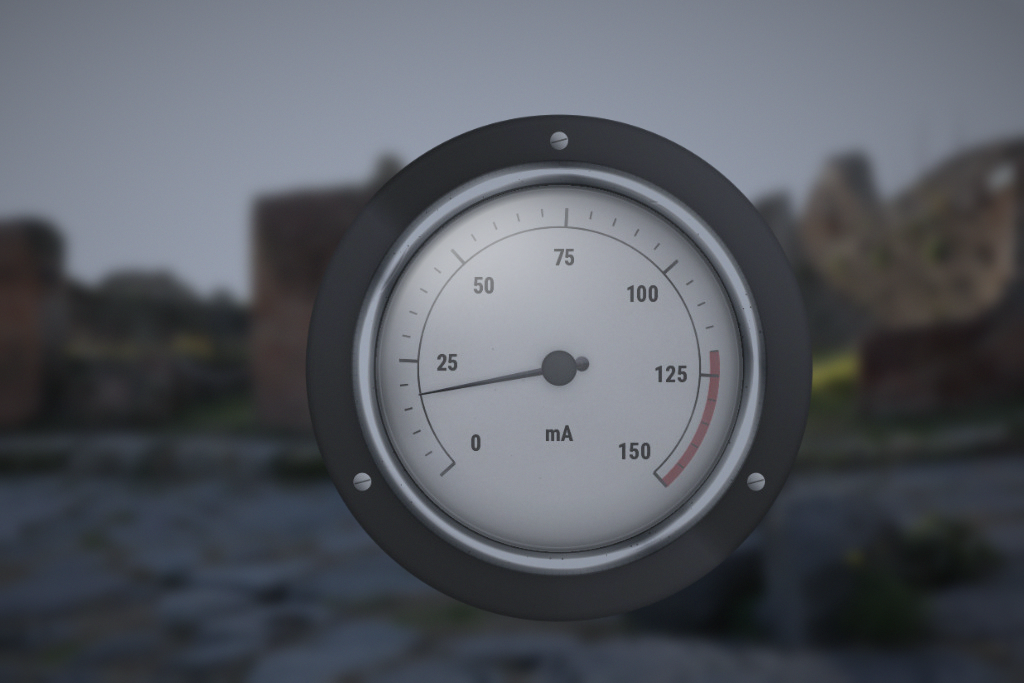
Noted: {"value": 17.5, "unit": "mA"}
